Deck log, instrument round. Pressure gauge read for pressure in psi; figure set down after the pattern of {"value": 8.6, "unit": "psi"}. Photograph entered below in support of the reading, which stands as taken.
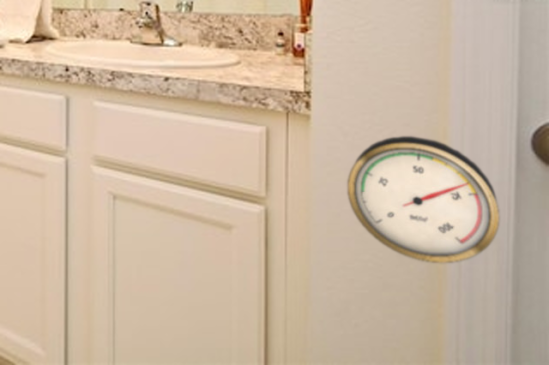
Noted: {"value": 70, "unit": "psi"}
